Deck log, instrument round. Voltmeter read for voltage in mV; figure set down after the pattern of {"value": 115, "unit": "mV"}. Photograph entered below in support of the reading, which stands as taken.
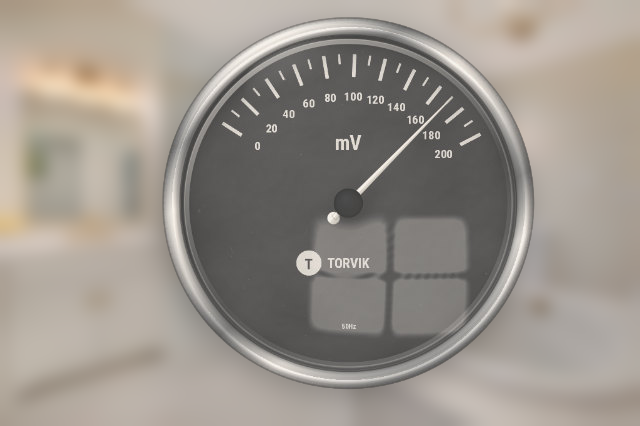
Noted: {"value": 170, "unit": "mV"}
